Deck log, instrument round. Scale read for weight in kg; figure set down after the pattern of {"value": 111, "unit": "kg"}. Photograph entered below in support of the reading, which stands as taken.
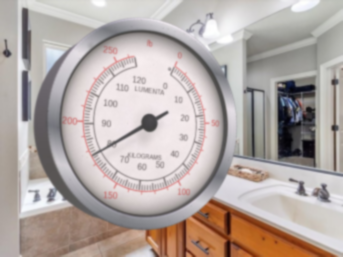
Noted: {"value": 80, "unit": "kg"}
